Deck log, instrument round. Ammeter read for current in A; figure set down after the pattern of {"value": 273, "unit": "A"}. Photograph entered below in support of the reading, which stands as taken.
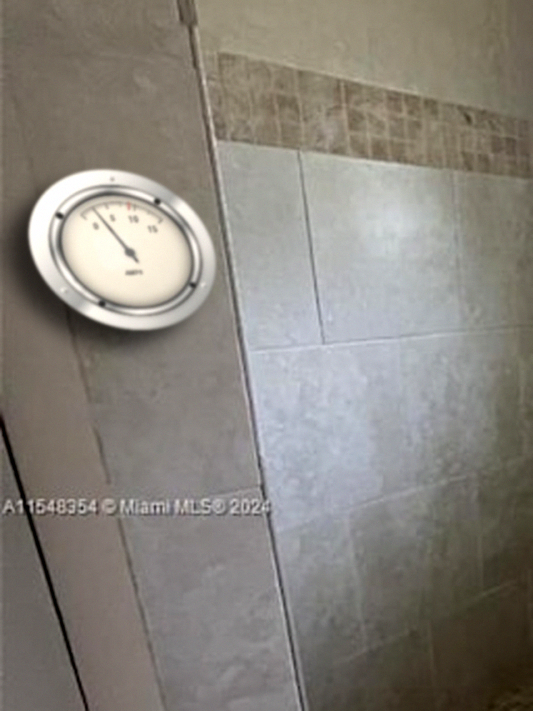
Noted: {"value": 2.5, "unit": "A"}
